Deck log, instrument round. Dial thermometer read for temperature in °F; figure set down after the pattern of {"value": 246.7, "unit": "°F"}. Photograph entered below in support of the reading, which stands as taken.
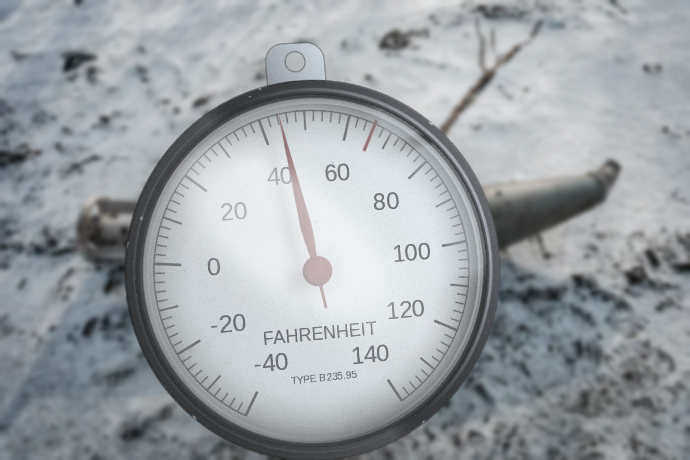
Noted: {"value": 44, "unit": "°F"}
